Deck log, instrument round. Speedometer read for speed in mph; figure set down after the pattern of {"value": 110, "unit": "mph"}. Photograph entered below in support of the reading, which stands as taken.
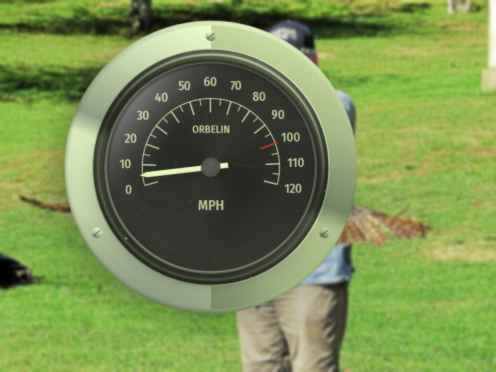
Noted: {"value": 5, "unit": "mph"}
